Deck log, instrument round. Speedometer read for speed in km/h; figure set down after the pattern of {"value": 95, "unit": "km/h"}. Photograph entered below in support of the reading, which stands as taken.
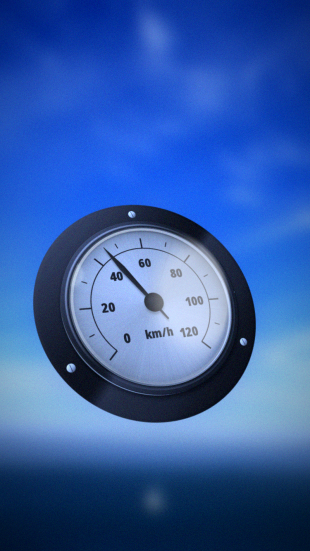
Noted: {"value": 45, "unit": "km/h"}
